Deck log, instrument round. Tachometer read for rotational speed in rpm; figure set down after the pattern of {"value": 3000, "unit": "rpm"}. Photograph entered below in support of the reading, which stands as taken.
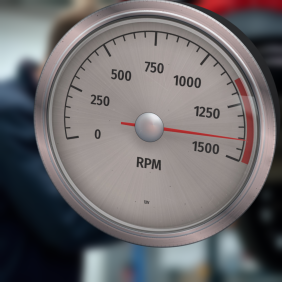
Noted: {"value": 1400, "unit": "rpm"}
